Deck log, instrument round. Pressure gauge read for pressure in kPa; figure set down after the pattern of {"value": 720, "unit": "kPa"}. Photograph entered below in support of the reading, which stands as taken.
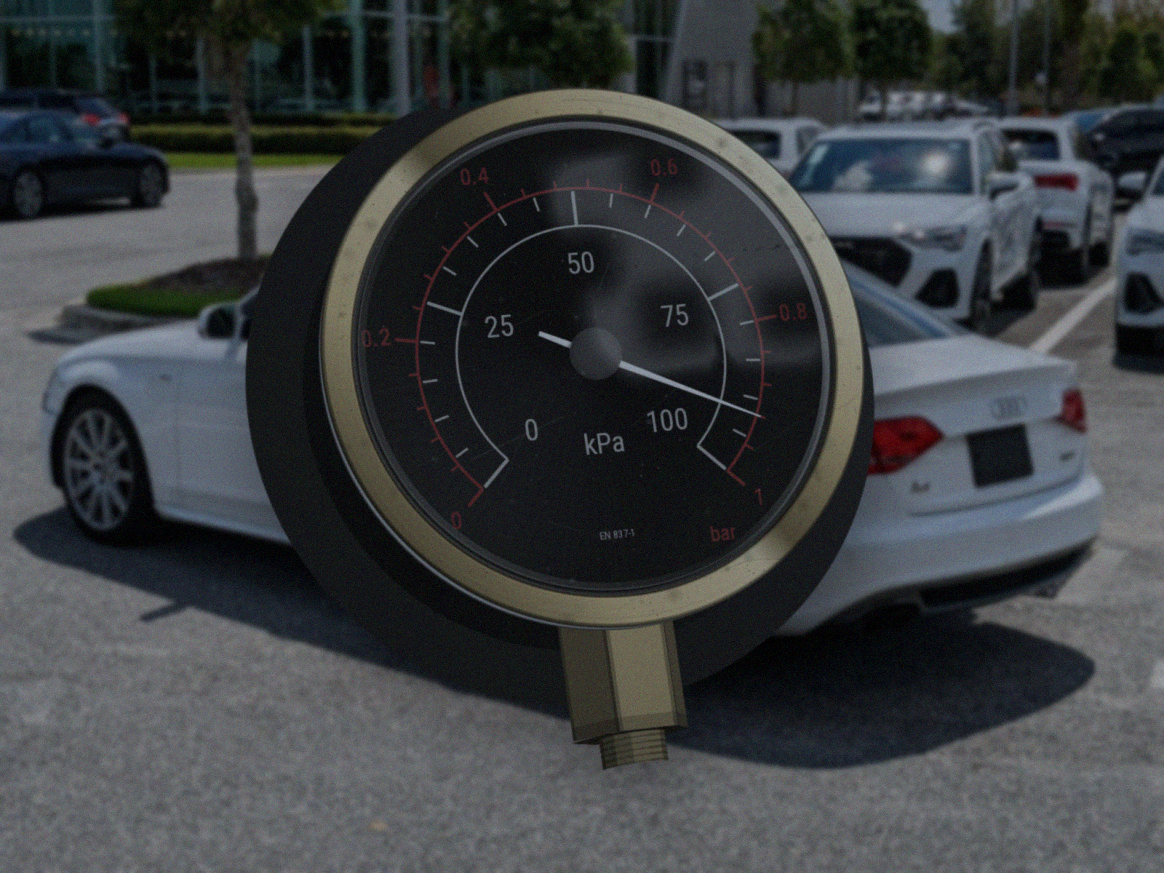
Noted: {"value": 92.5, "unit": "kPa"}
